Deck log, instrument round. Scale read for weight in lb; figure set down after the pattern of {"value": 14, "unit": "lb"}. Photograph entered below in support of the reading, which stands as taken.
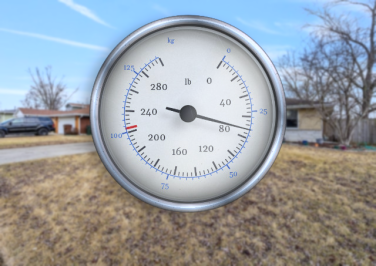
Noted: {"value": 72, "unit": "lb"}
